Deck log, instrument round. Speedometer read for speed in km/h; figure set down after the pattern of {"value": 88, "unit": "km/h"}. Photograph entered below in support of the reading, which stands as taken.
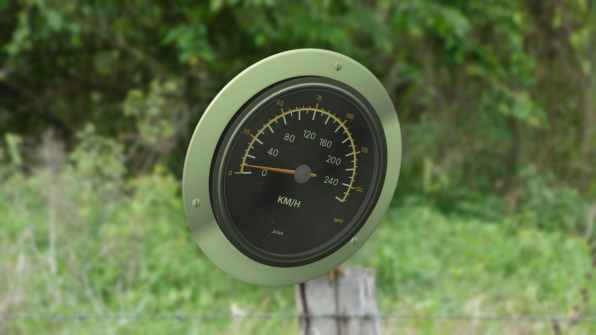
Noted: {"value": 10, "unit": "km/h"}
